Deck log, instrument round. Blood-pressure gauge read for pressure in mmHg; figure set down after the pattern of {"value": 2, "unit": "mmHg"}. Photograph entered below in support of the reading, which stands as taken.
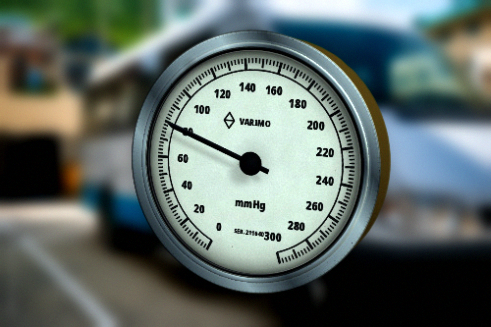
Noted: {"value": 80, "unit": "mmHg"}
